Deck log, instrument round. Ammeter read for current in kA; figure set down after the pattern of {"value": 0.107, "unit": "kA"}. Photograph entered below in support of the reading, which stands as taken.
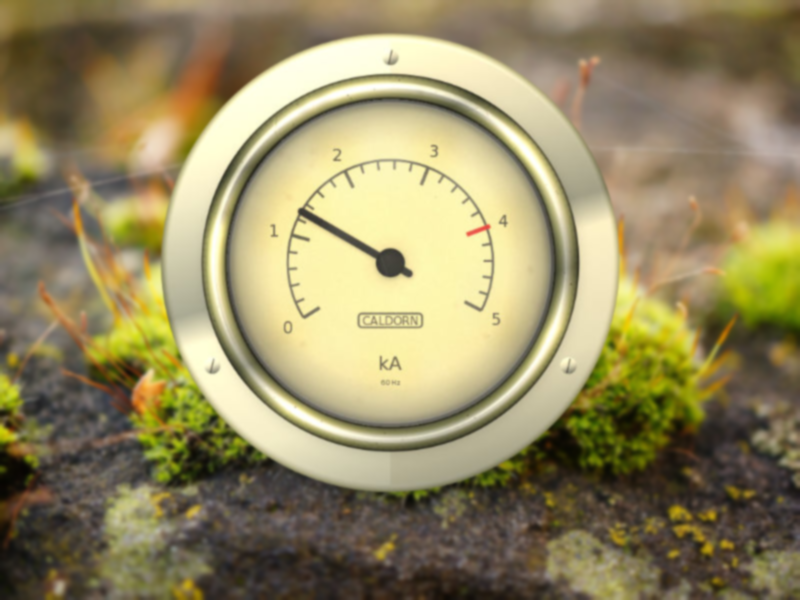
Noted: {"value": 1.3, "unit": "kA"}
